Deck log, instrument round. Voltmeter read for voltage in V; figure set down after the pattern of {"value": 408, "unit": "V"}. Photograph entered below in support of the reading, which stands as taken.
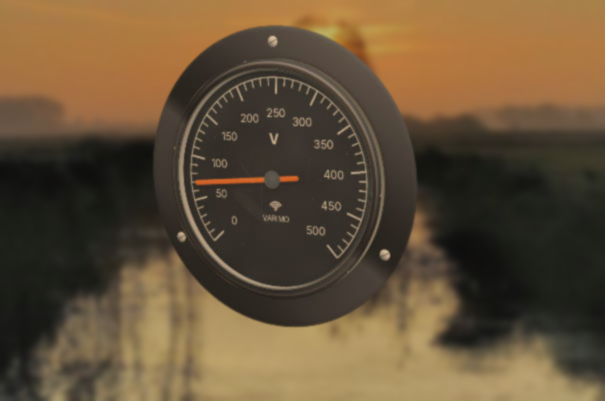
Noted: {"value": 70, "unit": "V"}
